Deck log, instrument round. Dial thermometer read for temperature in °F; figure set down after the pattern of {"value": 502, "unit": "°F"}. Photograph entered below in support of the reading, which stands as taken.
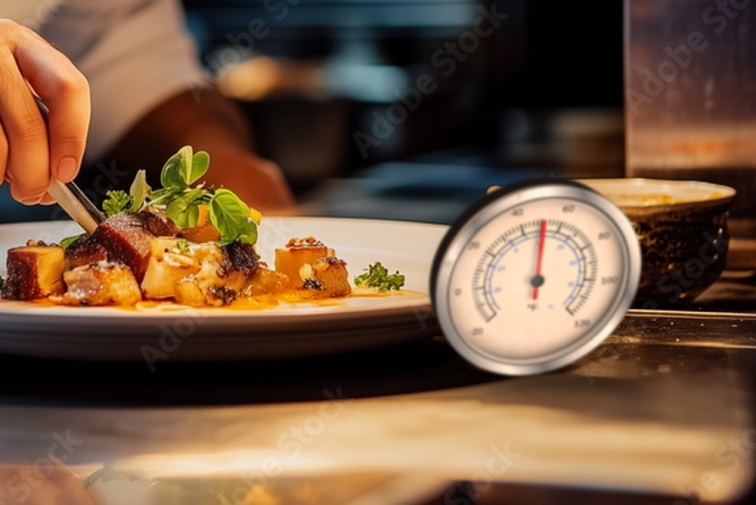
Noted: {"value": 50, "unit": "°F"}
